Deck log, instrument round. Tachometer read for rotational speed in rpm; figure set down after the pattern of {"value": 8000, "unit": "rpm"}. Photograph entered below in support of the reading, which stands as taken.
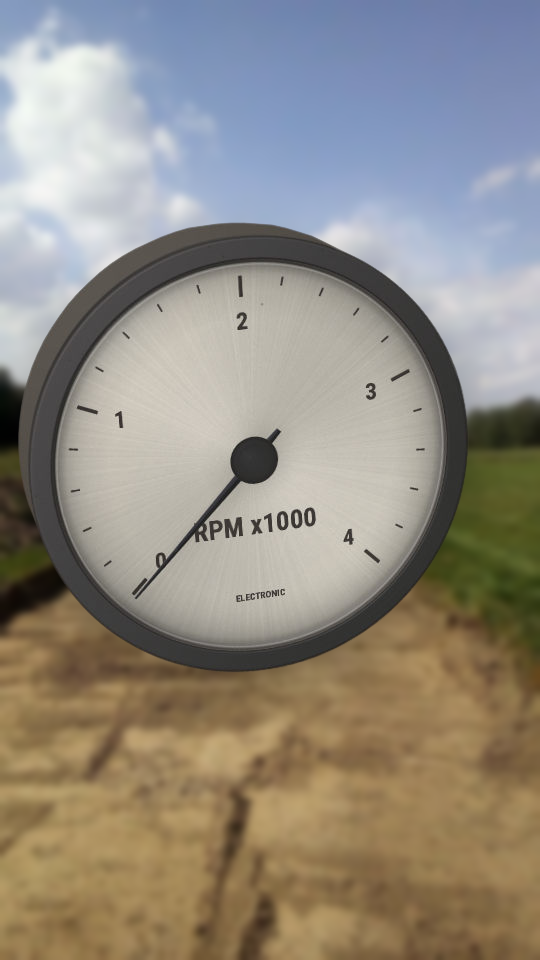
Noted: {"value": 0, "unit": "rpm"}
